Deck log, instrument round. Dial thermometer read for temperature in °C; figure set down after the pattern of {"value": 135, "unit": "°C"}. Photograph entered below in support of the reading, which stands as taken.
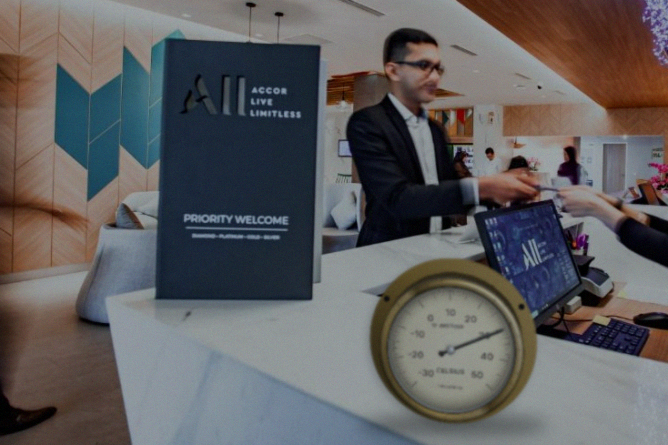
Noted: {"value": 30, "unit": "°C"}
